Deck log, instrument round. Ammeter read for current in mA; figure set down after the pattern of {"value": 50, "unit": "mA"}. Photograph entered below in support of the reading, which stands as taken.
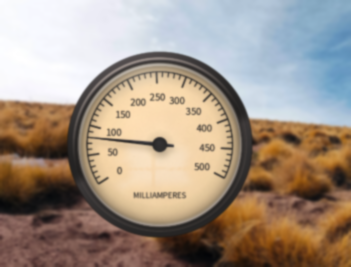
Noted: {"value": 80, "unit": "mA"}
